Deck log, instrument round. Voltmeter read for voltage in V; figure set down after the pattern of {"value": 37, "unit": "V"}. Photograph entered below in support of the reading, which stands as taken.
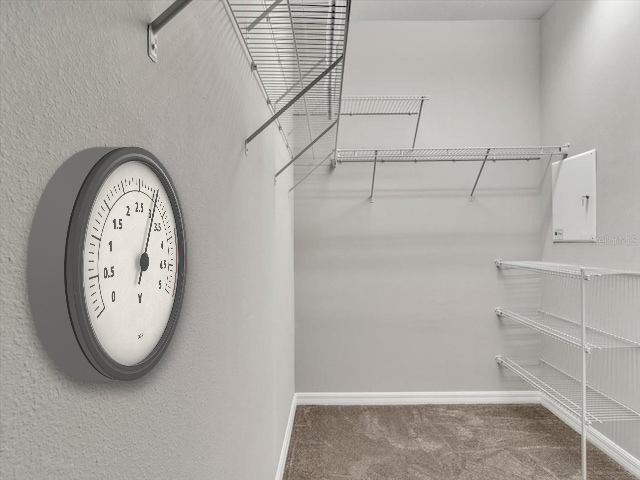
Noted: {"value": 3, "unit": "V"}
